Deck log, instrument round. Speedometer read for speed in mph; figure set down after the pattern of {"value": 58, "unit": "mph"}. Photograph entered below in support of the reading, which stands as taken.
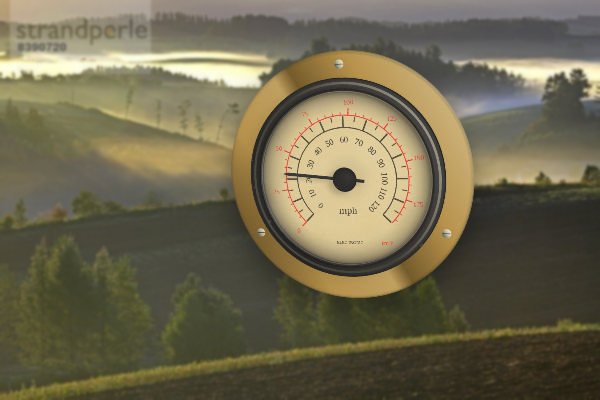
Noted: {"value": 22.5, "unit": "mph"}
